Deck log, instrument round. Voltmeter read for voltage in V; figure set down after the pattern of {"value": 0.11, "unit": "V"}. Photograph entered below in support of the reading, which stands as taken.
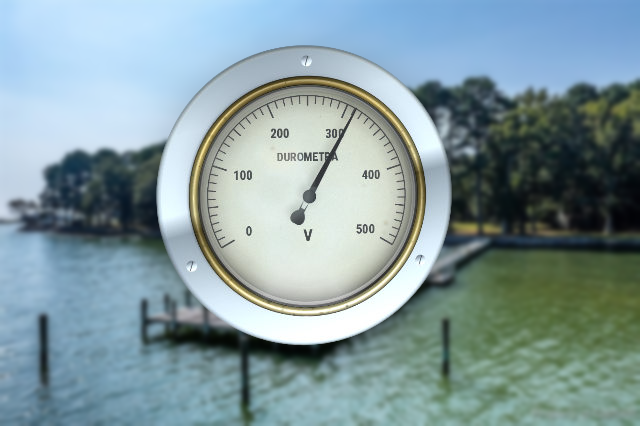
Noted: {"value": 310, "unit": "V"}
